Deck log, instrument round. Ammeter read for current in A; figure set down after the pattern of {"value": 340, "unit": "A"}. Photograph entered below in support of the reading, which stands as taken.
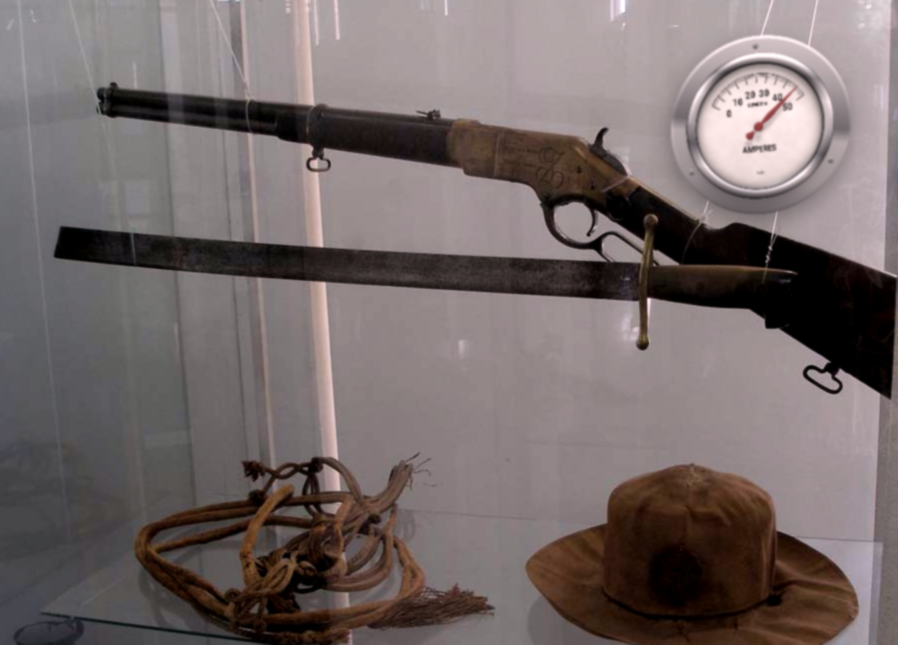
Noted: {"value": 45, "unit": "A"}
